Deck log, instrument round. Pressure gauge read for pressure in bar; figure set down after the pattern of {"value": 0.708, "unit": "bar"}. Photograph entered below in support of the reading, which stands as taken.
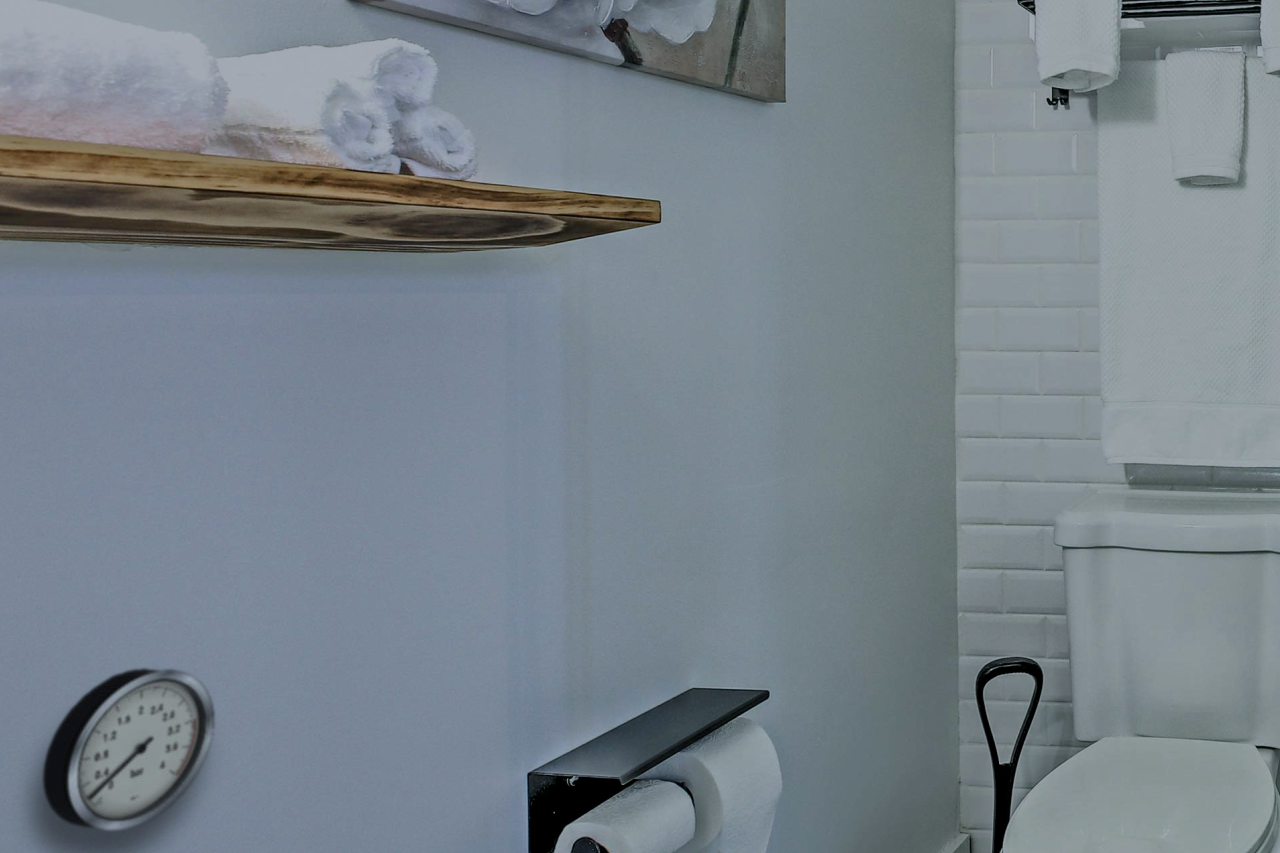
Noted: {"value": 0.2, "unit": "bar"}
